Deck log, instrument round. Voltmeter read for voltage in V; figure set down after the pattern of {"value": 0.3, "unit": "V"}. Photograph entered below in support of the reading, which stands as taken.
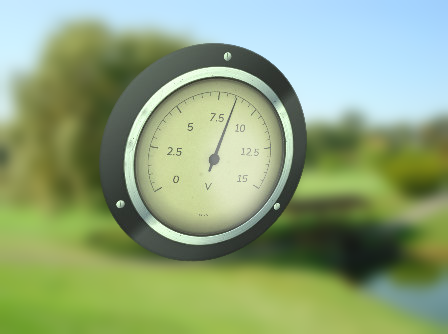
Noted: {"value": 8.5, "unit": "V"}
